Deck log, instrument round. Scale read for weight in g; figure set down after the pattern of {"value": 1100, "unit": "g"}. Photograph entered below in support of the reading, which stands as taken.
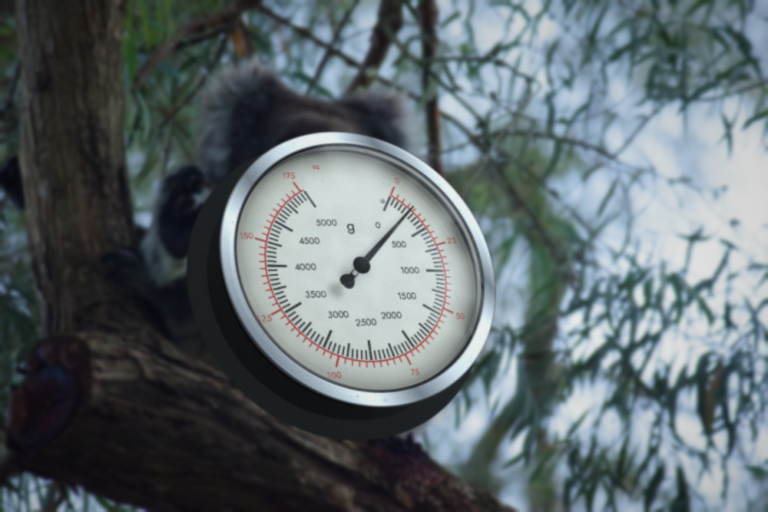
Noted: {"value": 250, "unit": "g"}
